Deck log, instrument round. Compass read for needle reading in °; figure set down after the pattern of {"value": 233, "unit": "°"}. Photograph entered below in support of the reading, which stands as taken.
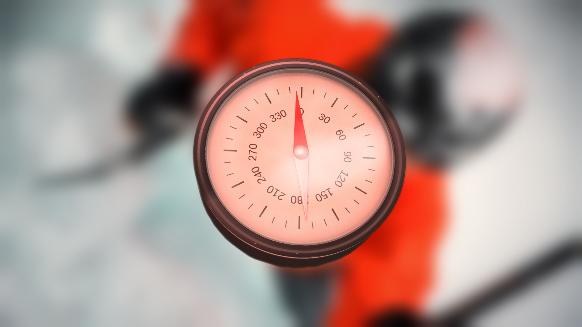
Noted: {"value": 355, "unit": "°"}
